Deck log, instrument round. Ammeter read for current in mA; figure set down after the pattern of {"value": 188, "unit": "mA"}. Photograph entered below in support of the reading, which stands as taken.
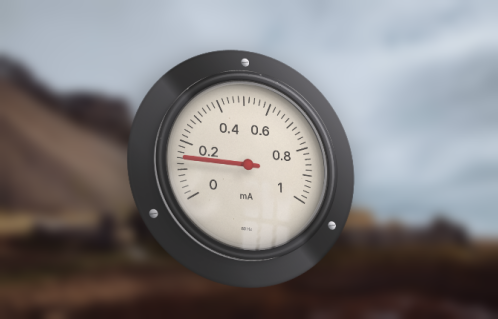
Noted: {"value": 0.14, "unit": "mA"}
